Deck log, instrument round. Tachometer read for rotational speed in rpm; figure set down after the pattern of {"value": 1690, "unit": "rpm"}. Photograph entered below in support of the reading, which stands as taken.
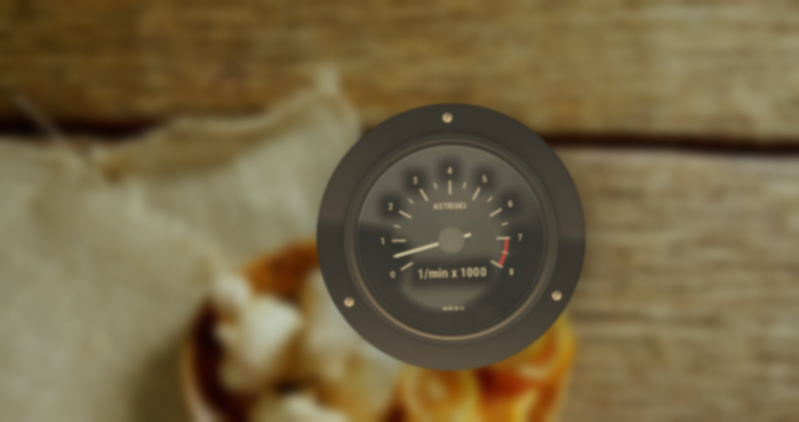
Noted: {"value": 500, "unit": "rpm"}
